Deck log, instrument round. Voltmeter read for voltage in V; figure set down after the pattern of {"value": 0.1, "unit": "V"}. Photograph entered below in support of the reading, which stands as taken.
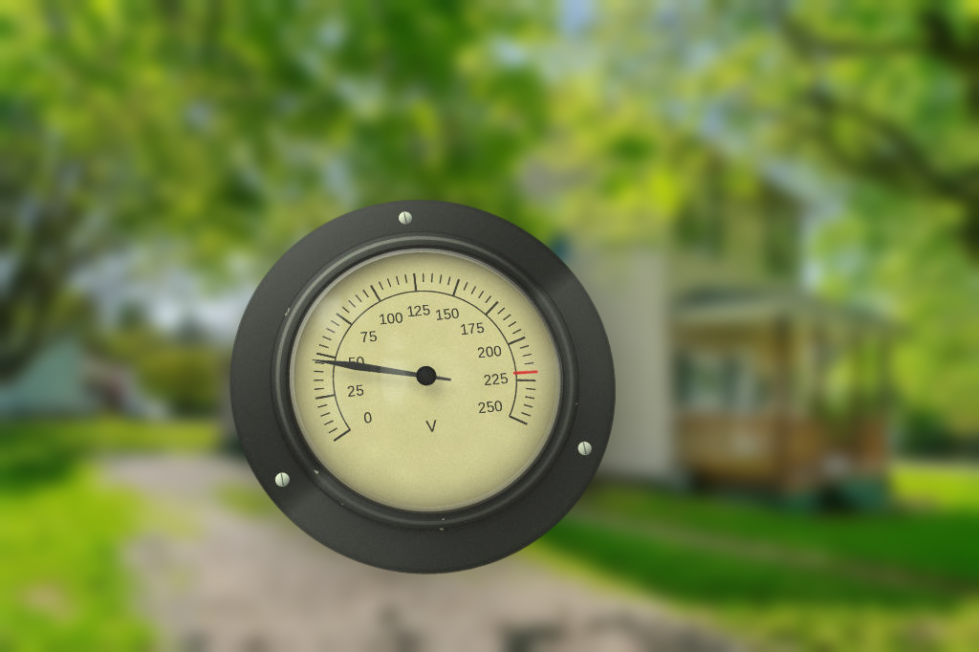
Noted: {"value": 45, "unit": "V"}
